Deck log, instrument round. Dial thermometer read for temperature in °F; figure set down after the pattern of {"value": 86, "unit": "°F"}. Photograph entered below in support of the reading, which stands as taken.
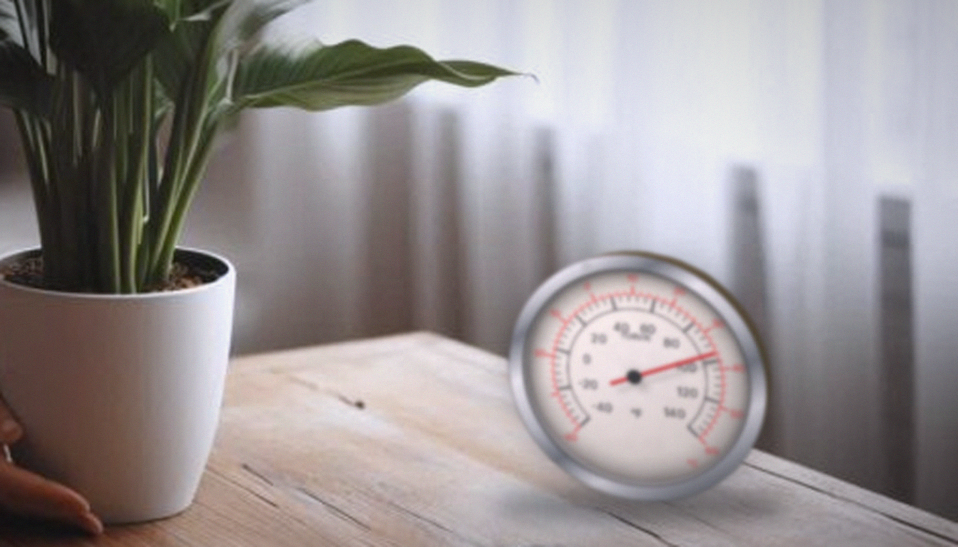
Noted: {"value": 96, "unit": "°F"}
